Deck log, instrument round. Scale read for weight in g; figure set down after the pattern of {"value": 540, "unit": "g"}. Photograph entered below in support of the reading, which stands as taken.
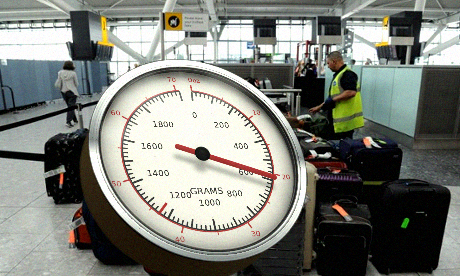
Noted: {"value": 600, "unit": "g"}
